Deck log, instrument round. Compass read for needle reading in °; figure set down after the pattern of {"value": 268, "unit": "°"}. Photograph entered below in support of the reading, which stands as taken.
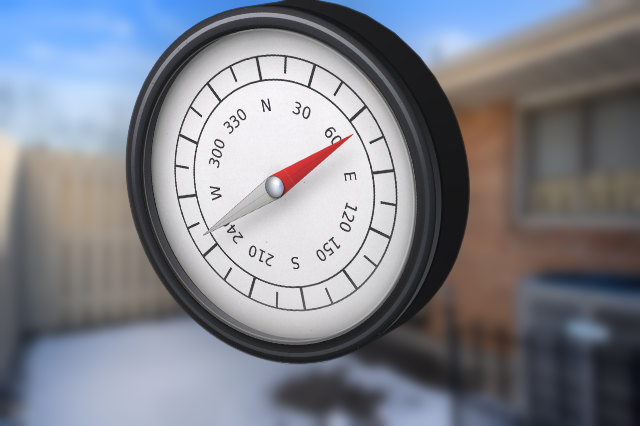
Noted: {"value": 67.5, "unit": "°"}
